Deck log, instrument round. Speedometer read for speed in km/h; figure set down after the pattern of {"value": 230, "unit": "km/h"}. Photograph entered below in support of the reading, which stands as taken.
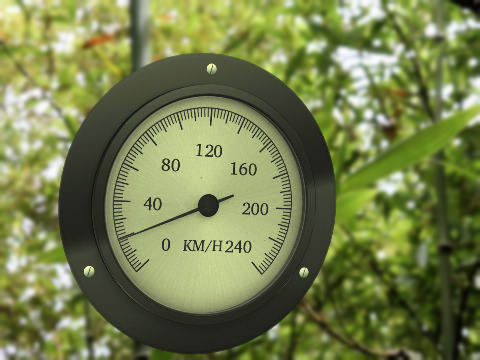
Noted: {"value": 20, "unit": "km/h"}
